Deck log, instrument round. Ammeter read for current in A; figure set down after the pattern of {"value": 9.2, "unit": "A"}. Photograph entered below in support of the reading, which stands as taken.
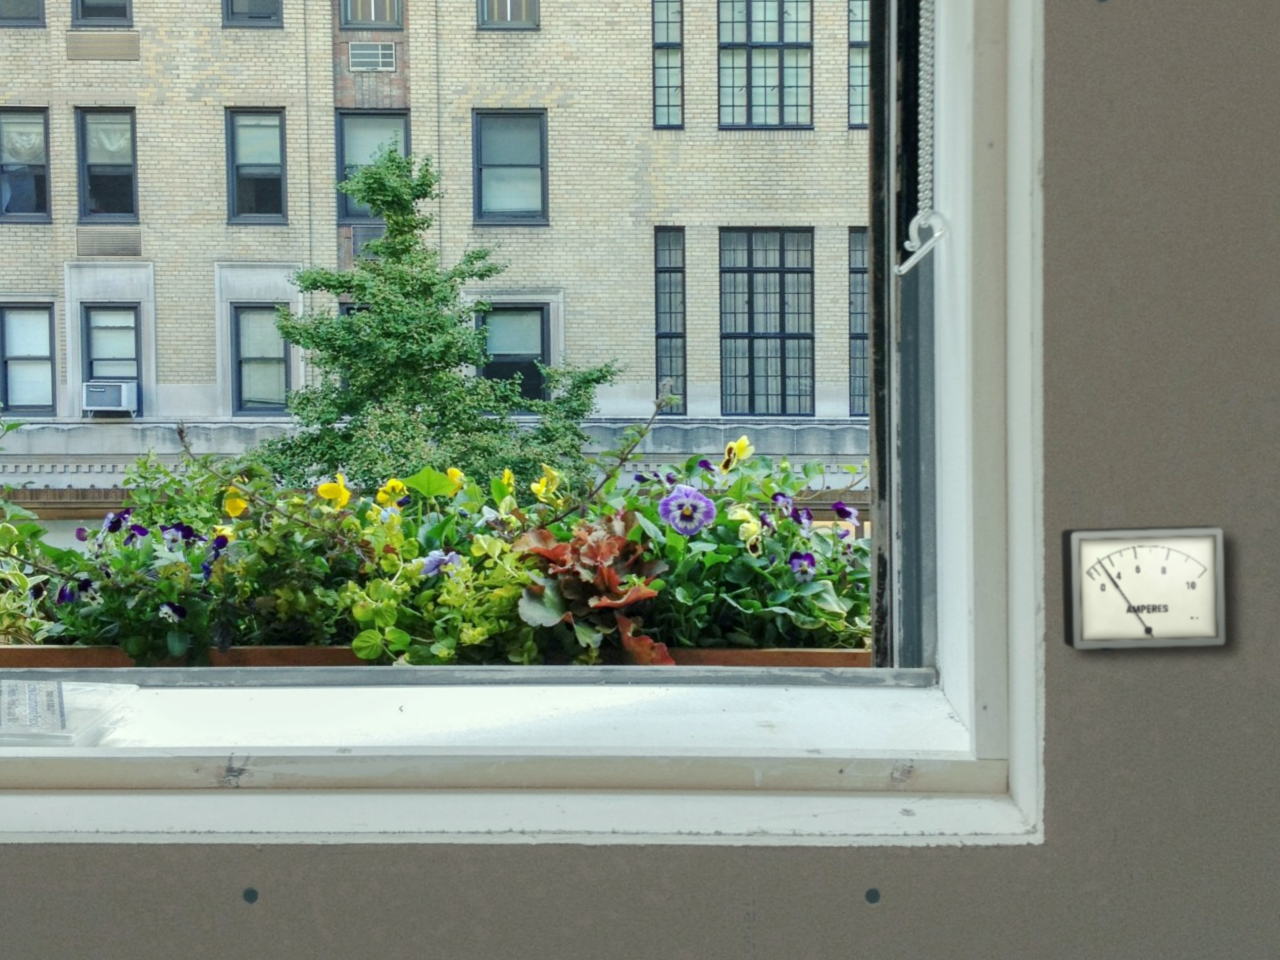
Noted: {"value": 3, "unit": "A"}
